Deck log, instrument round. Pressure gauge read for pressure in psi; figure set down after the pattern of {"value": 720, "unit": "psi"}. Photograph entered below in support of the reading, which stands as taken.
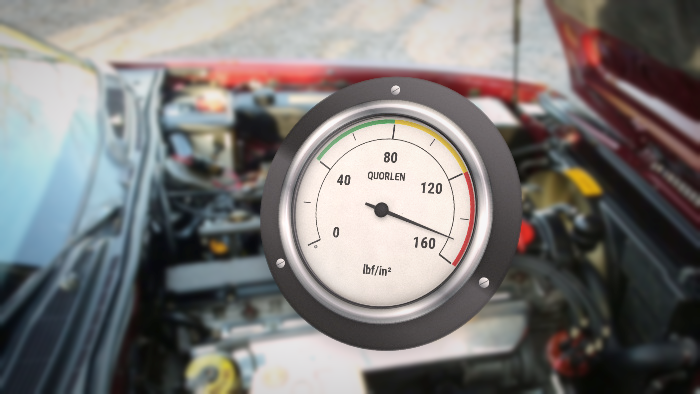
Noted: {"value": 150, "unit": "psi"}
